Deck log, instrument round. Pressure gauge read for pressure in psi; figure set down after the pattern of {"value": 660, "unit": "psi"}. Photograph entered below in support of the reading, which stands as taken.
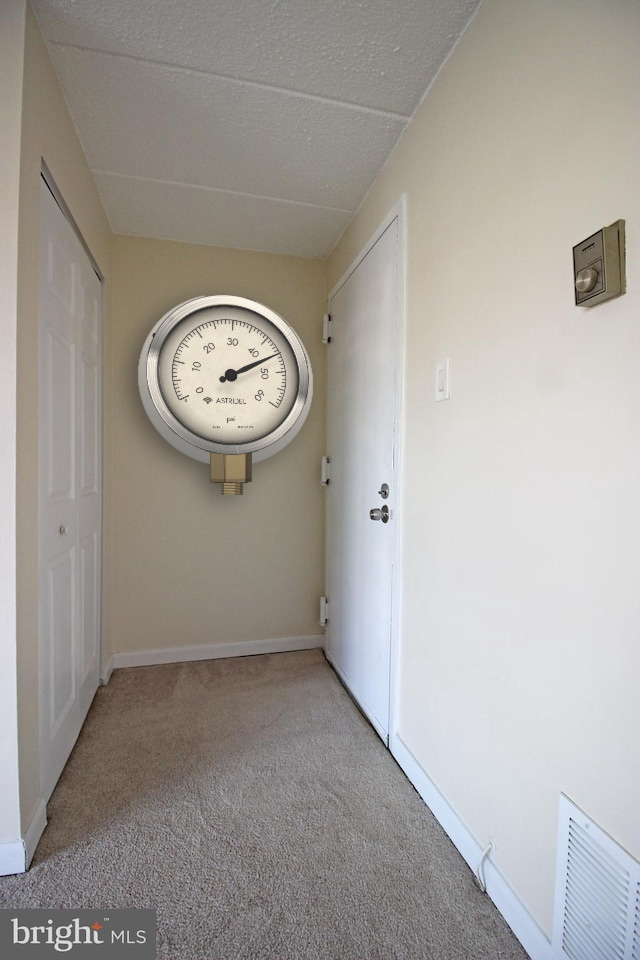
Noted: {"value": 45, "unit": "psi"}
